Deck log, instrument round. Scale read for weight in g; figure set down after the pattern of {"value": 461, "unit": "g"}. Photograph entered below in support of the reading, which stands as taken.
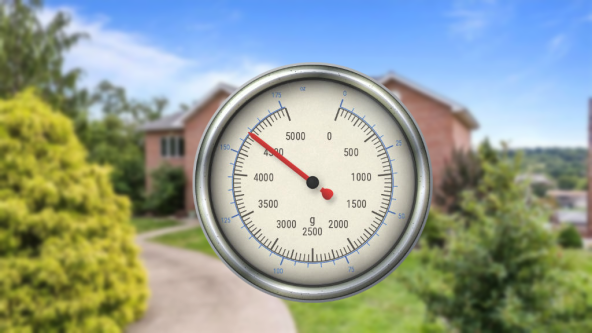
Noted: {"value": 4500, "unit": "g"}
